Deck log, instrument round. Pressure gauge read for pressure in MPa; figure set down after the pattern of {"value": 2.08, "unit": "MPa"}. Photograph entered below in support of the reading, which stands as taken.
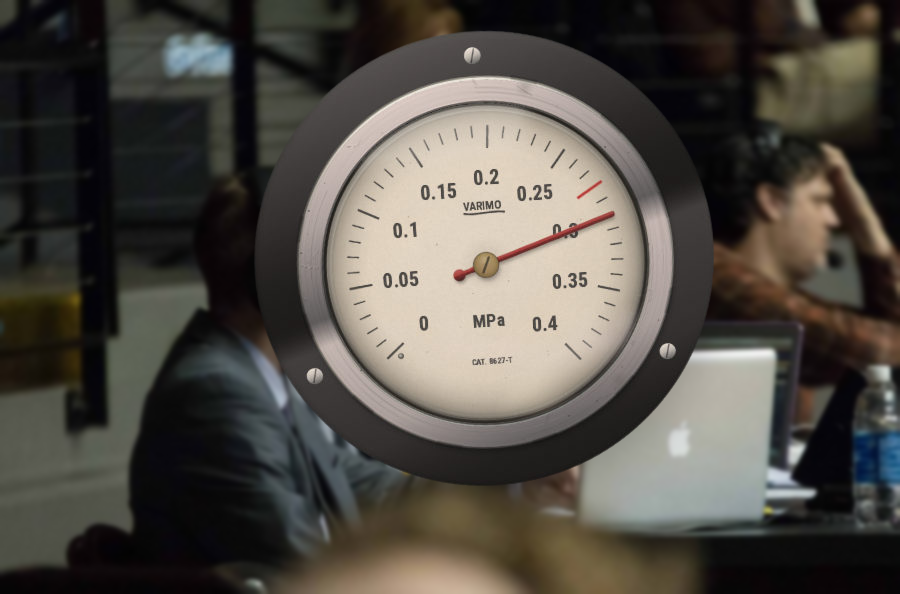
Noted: {"value": 0.3, "unit": "MPa"}
